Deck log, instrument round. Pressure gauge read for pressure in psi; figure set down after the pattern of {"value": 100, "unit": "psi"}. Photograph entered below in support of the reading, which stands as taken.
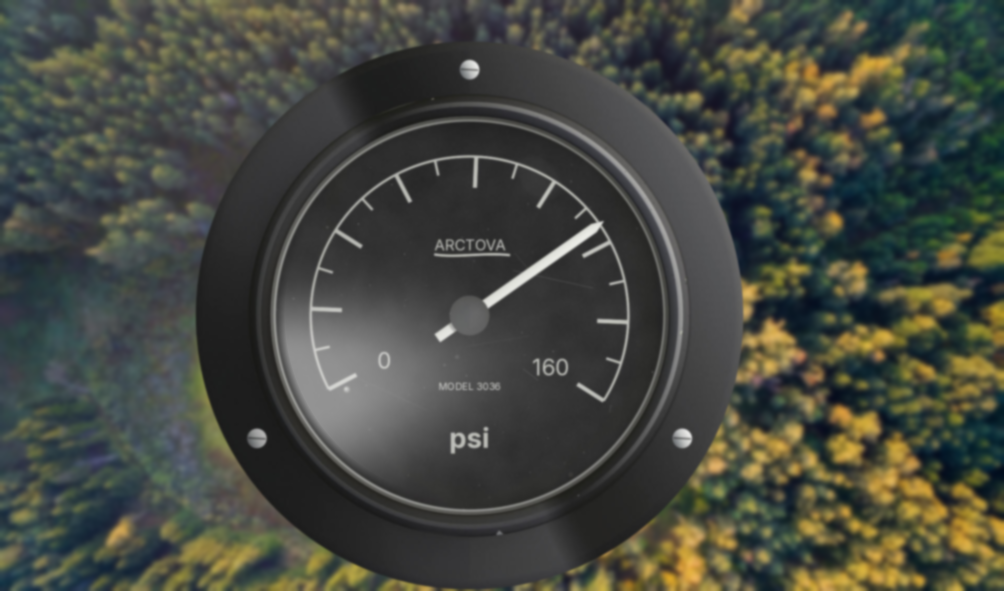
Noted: {"value": 115, "unit": "psi"}
